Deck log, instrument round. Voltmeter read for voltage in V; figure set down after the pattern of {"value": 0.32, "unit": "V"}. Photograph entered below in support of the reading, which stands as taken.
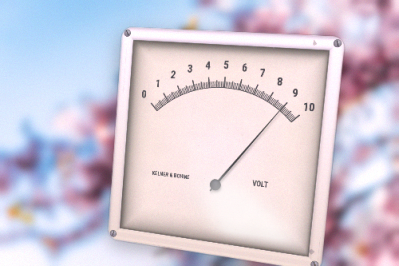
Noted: {"value": 9, "unit": "V"}
